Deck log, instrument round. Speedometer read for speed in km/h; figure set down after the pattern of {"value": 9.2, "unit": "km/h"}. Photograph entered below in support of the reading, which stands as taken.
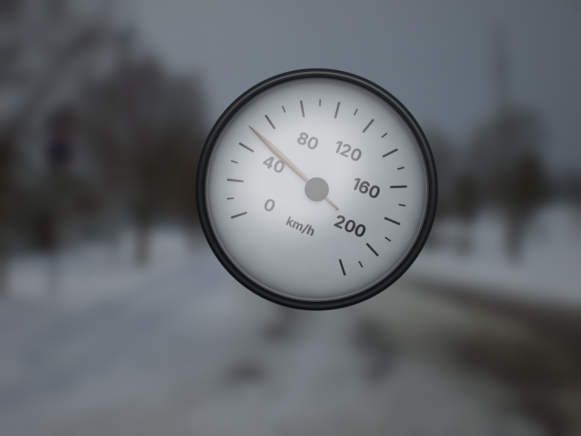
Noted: {"value": 50, "unit": "km/h"}
